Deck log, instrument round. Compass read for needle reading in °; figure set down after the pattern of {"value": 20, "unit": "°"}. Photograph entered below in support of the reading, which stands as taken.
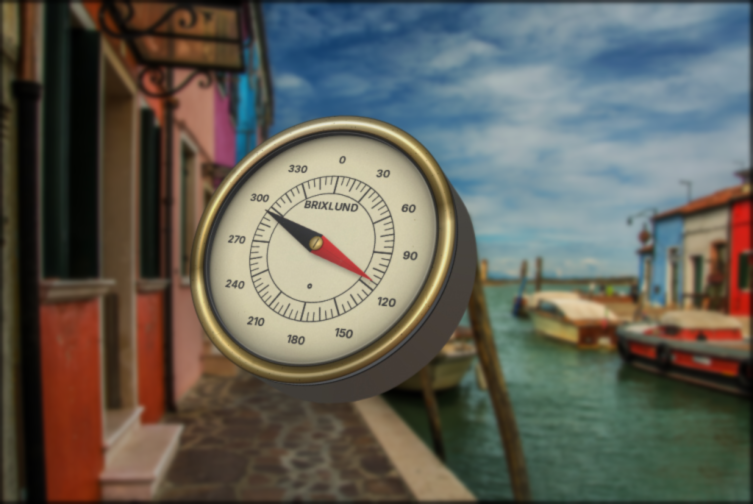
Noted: {"value": 115, "unit": "°"}
